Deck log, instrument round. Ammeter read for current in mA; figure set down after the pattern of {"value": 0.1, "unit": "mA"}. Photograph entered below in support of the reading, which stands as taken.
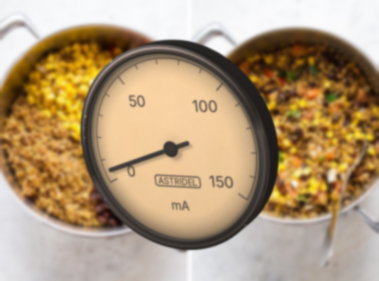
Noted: {"value": 5, "unit": "mA"}
